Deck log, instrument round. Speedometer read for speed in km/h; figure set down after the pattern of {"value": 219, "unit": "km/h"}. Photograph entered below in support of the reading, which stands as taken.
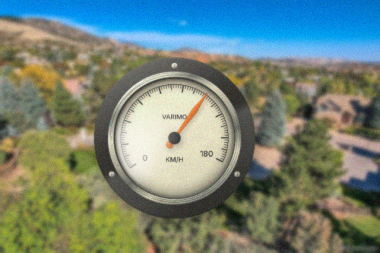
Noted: {"value": 120, "unit": "km/h"}
